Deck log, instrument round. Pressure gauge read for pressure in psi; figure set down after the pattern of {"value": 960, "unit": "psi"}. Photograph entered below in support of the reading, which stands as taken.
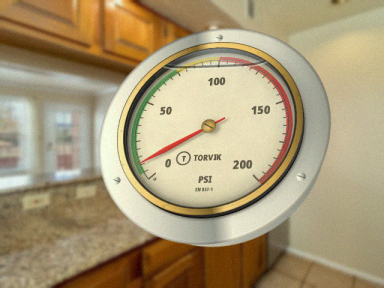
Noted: {"value": 10, "unit": "psi"}
